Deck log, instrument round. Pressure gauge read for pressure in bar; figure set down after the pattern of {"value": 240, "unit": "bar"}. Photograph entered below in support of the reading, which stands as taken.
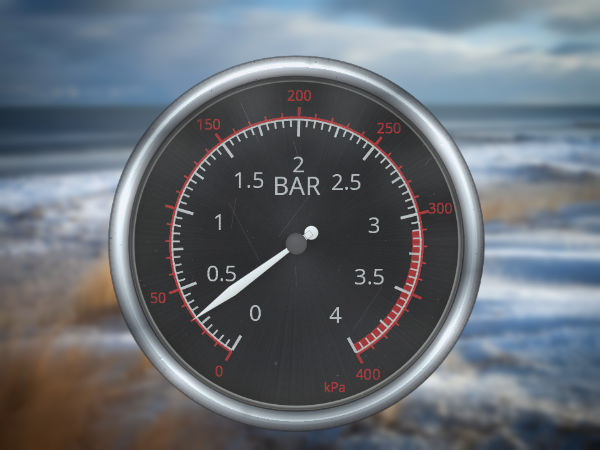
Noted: {"value": 0.3, "unit": "bar"}
